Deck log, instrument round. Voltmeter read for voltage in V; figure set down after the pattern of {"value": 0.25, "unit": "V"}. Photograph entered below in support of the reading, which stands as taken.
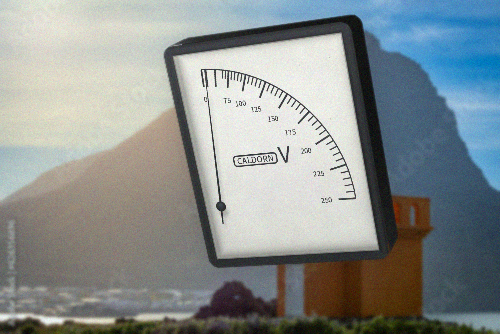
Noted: {"value": 25, "unit": "V"}
